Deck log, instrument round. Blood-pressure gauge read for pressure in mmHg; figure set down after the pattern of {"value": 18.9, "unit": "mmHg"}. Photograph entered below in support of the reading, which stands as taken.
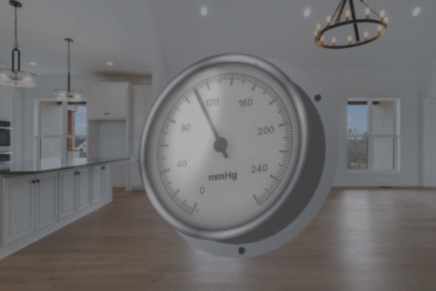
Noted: {"value": 110, "unit": "mmHg"}
